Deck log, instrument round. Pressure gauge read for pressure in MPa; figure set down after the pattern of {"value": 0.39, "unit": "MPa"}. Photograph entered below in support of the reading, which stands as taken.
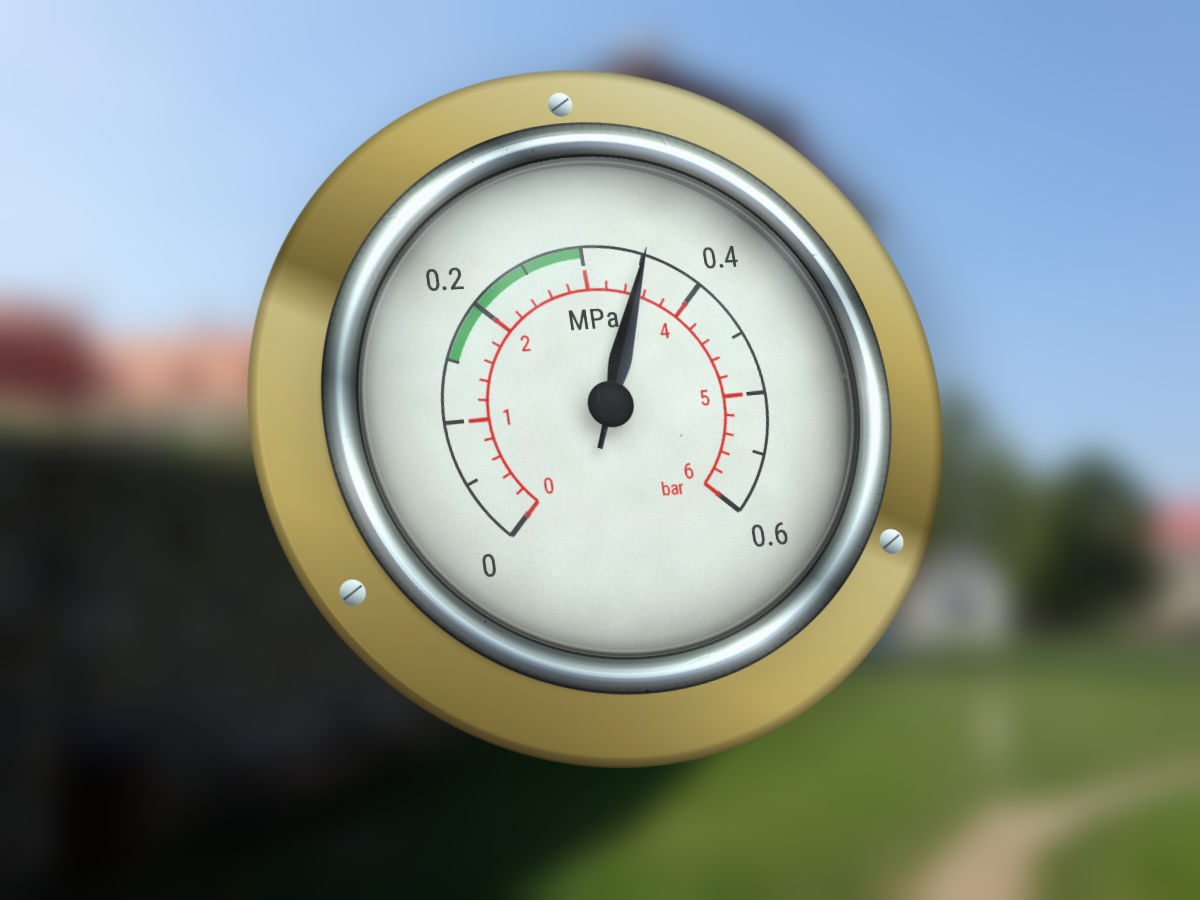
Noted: {"value": 0.35, "unit": "MPa"}
